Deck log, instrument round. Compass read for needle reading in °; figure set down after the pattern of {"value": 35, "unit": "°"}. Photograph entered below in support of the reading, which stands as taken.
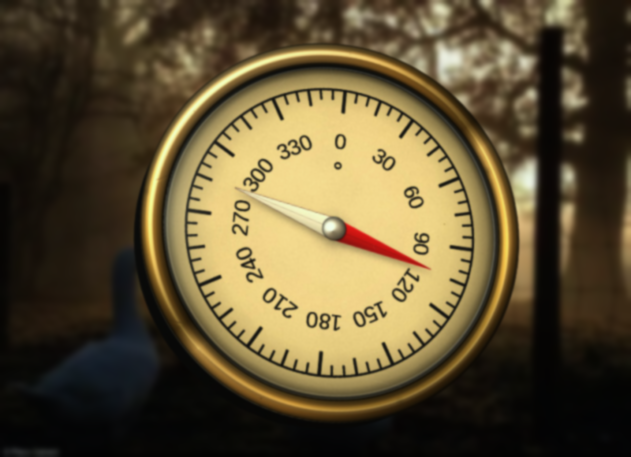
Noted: {"value": 105, "unit": "°"}
